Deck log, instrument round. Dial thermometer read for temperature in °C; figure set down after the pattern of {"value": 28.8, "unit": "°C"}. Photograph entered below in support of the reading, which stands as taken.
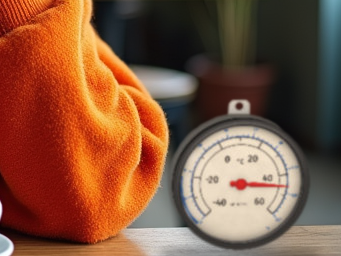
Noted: {"value": 45, "unit": "°C"}
